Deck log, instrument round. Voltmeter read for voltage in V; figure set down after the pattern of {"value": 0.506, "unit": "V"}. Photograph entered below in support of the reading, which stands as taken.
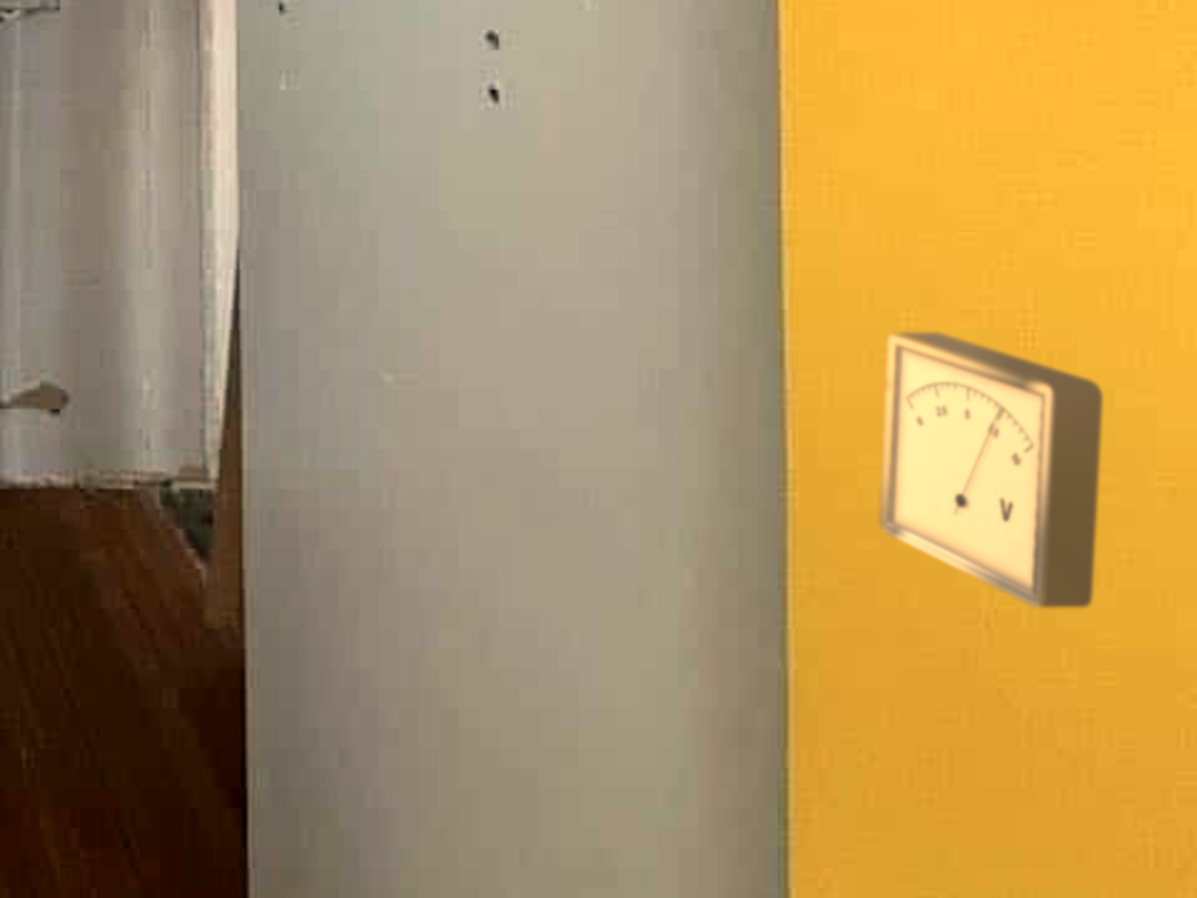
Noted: {"value": 7.5, "unit": "V"}
